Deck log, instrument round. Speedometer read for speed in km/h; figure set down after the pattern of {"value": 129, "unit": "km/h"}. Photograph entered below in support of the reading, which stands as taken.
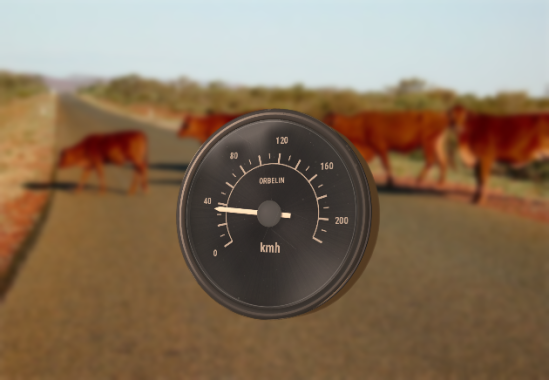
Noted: {"value": 35, "unit": "km/h"}
